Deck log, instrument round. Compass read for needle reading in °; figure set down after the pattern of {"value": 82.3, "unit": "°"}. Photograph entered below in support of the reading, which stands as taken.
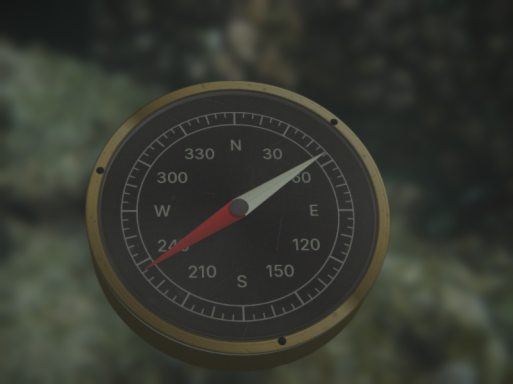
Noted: {"value": 235, "unit": "°"}
